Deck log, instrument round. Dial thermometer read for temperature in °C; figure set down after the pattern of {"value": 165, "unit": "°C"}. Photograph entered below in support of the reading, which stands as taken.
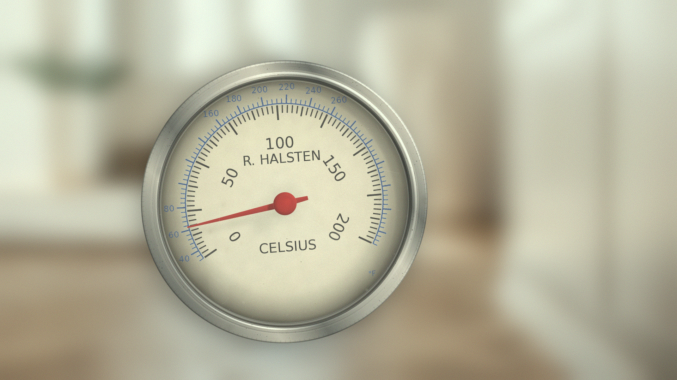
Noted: {"value": 17.5, "unit": "°C"}
